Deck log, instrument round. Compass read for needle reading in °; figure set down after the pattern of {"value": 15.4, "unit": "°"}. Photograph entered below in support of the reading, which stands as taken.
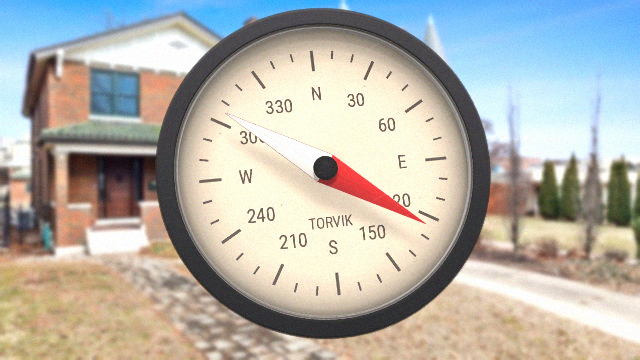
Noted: {"value": 125, "unit": "°"}
